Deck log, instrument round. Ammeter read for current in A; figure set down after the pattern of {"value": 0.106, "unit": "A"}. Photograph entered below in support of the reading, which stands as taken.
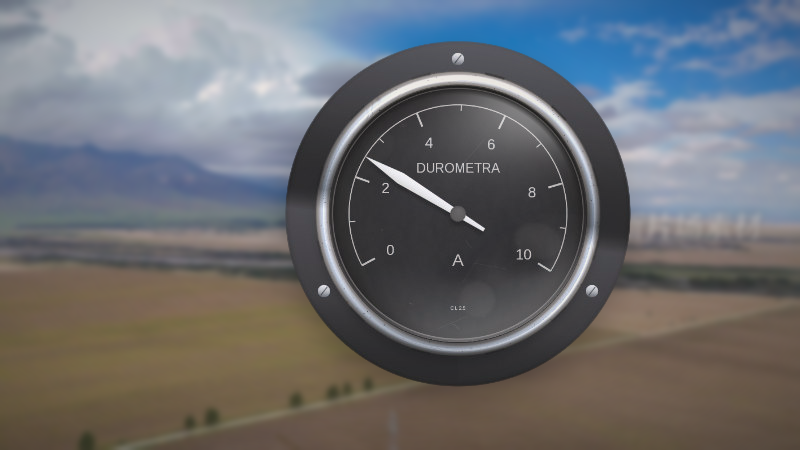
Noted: {"value": 2.5, "unit": "A"}
